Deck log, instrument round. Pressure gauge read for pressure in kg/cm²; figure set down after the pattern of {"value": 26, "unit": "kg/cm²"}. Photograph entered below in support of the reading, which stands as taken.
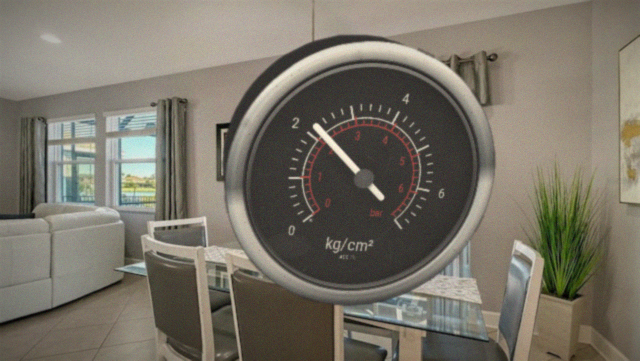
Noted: {"value": 2.2, "unit": "kg/cm²"}
